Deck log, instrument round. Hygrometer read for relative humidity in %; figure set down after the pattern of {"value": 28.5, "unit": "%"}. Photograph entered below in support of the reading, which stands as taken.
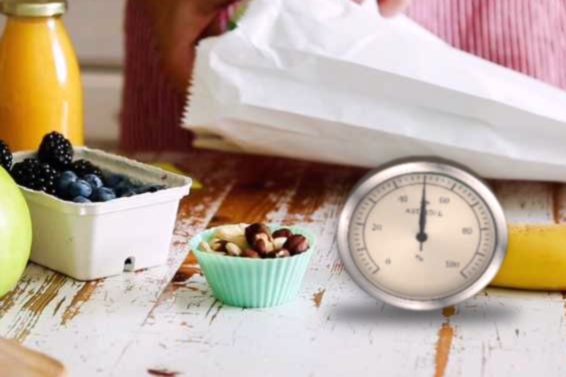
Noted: {"value": 50, "unit": "%"}
